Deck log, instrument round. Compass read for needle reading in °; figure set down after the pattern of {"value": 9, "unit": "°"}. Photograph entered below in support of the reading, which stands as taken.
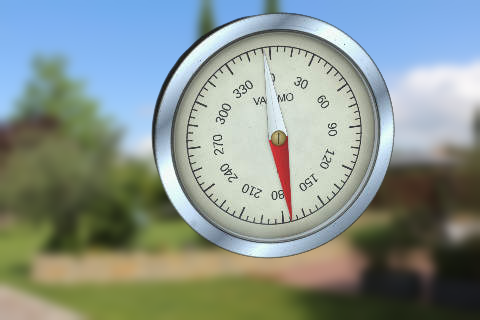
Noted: {"value": 175, "unit": "°"}
